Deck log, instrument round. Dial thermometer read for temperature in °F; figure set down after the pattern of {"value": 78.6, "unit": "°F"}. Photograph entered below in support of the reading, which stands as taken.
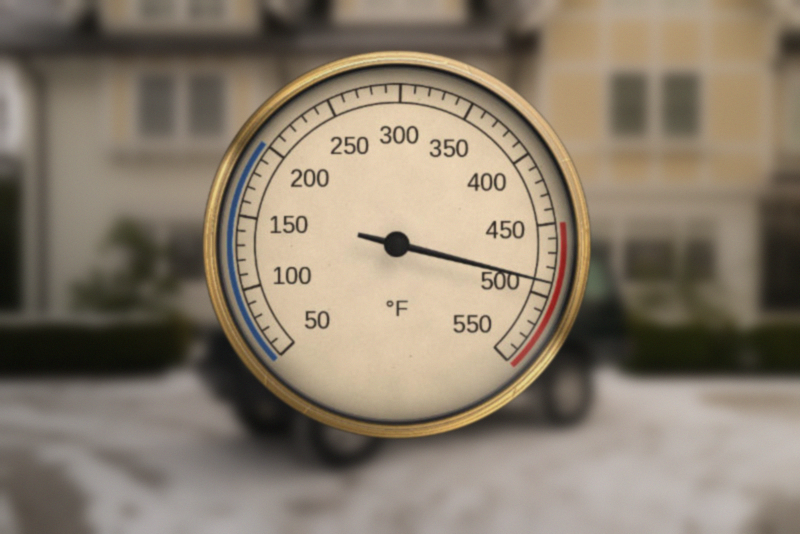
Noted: {"value": 490, "unit": "°F"}
